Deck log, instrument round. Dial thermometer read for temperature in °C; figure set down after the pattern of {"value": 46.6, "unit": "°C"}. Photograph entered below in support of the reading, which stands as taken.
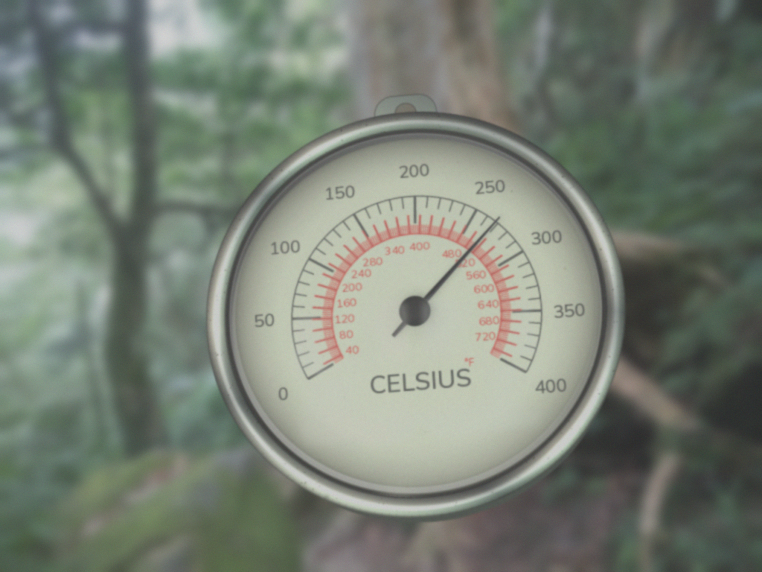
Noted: {"value": 270, "unit": "°C"}
